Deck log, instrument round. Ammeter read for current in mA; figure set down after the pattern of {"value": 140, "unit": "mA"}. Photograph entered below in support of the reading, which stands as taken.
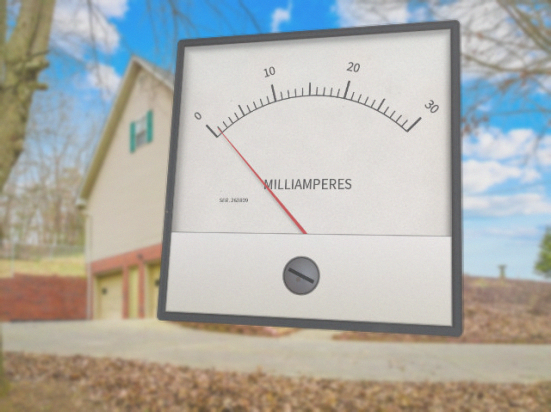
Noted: {"value": 1, "unit": "mA"}
